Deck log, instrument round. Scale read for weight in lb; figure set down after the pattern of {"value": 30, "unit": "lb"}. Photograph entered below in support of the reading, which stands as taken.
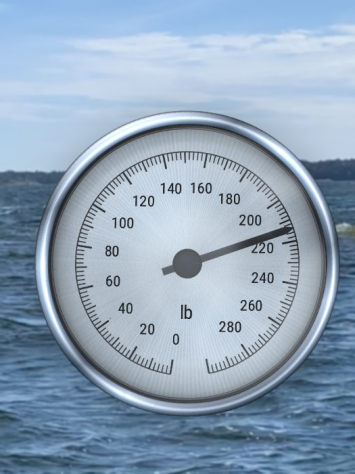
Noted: {"value": 214, "unit": "lb"}
